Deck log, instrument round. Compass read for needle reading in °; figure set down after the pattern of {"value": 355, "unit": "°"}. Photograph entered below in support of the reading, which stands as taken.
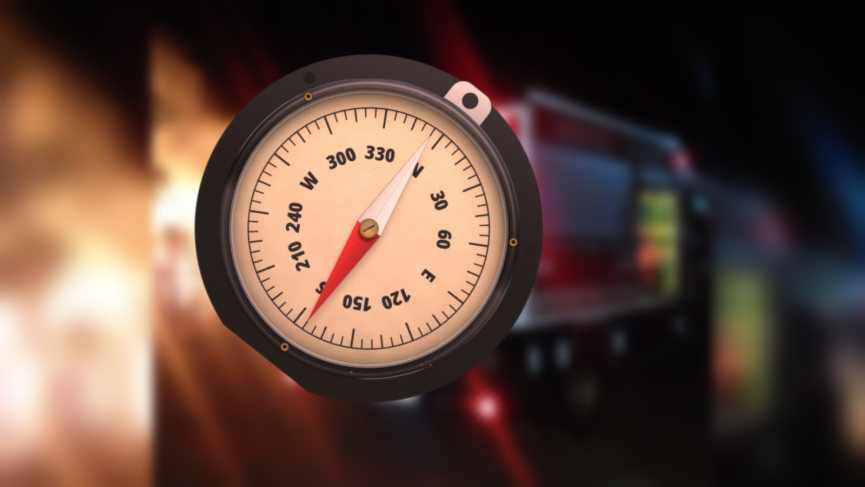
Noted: {"value": 175, "unit": "°"}
